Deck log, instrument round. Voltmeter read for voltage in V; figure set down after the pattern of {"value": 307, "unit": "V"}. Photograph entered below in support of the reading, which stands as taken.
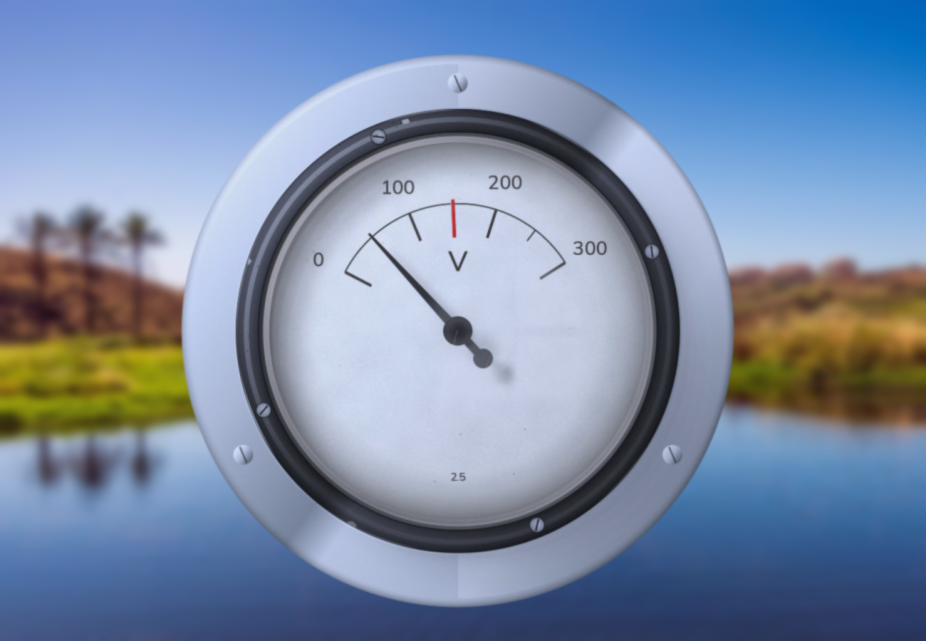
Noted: {"value": 50, "unit": "V"}
